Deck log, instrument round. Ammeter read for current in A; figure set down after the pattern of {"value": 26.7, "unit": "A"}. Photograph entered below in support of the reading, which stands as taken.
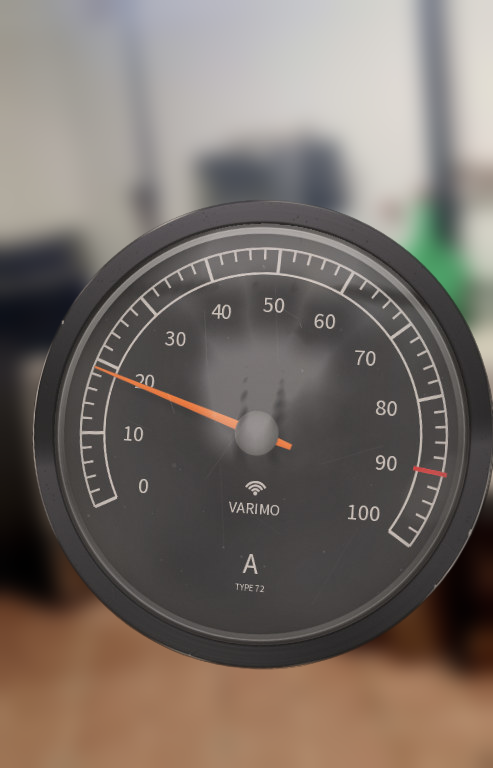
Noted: {"value": 19, "unit": "A"}
